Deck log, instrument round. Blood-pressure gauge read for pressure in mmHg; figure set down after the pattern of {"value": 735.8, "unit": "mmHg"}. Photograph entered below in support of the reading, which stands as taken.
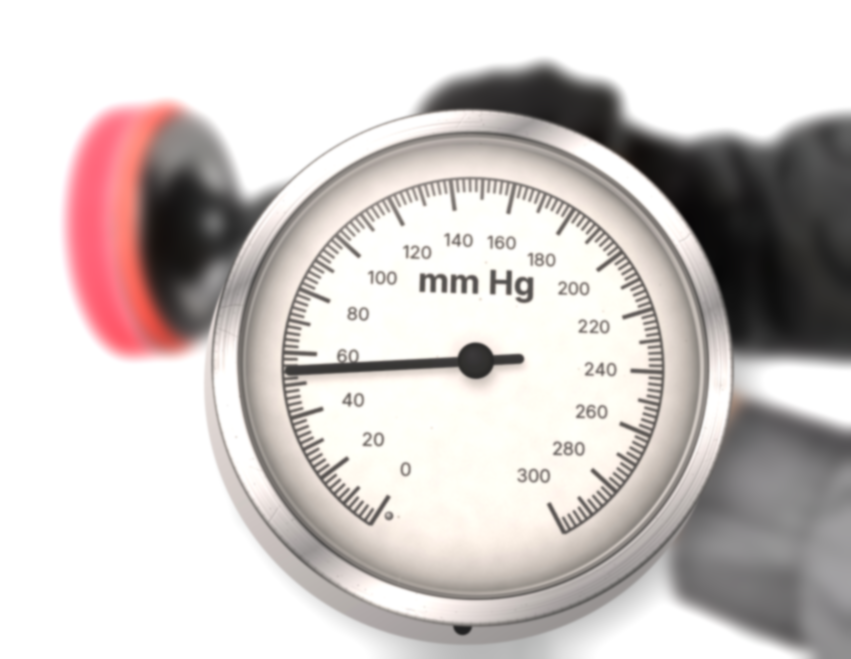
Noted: {"value": 54, "unit": "mmHg"}
